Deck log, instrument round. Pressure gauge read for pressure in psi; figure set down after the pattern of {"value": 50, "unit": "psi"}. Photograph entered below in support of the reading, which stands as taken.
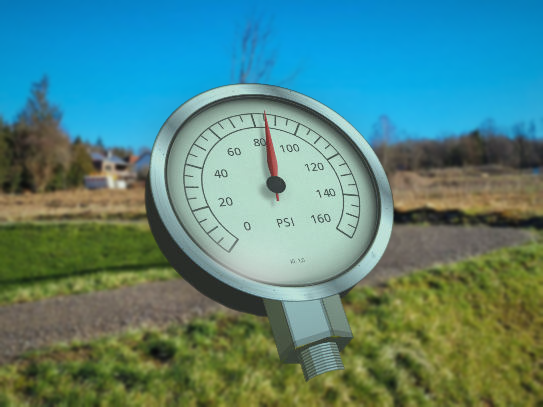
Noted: {"value": 85, "unit": "psi"}
